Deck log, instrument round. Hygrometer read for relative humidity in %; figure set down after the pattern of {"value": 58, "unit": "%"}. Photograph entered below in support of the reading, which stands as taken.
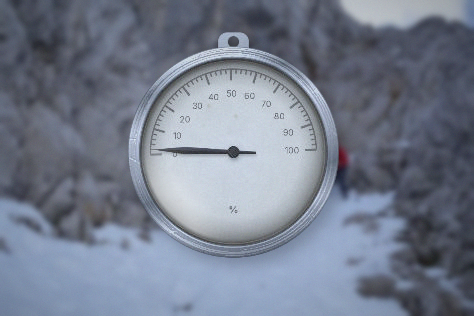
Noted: {"value": 2, "unit": "%"}
